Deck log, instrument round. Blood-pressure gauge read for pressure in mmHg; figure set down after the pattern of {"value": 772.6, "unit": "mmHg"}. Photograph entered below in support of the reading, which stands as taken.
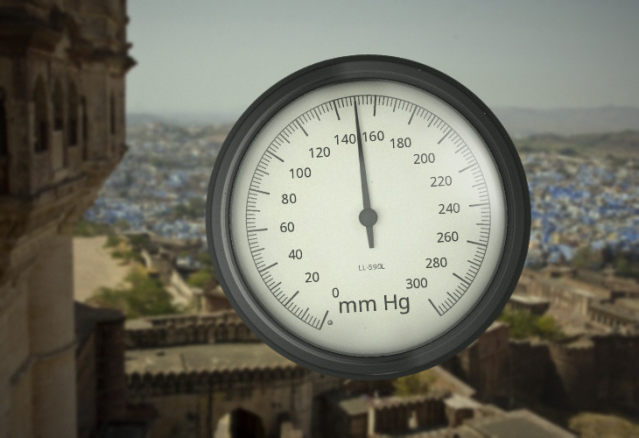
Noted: {"value": 150, "unit": "mmHg"}
